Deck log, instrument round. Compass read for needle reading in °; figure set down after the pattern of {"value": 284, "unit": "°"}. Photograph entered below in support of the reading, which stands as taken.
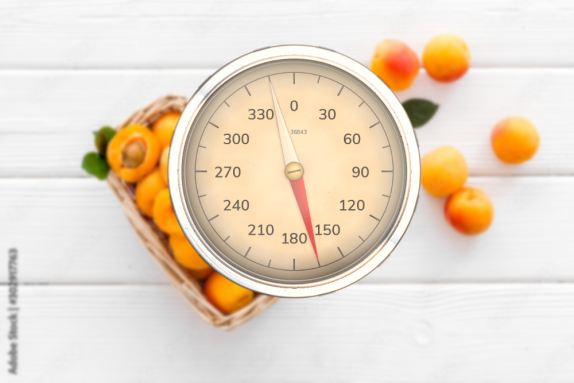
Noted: {"value": 165, "unit": "°"}
